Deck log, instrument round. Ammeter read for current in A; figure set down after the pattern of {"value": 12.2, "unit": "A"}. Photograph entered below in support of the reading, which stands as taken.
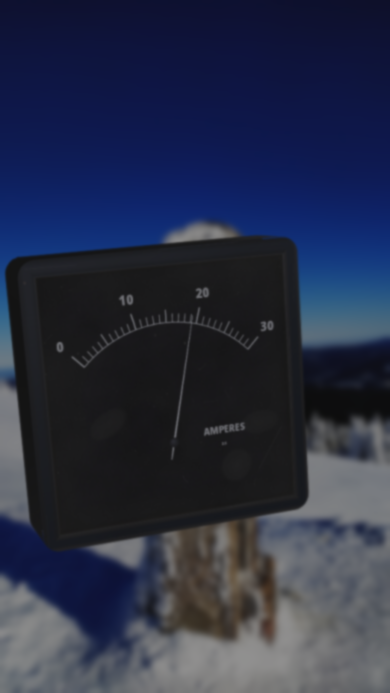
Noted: {"value": 19, "unit": "A"}
